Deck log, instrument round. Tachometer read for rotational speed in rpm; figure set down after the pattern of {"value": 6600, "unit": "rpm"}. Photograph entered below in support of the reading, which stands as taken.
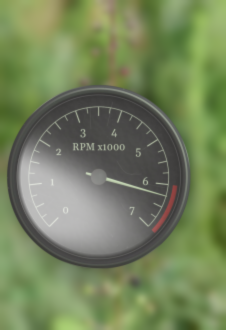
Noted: {"value": 6250, "unit": "rpm"}
